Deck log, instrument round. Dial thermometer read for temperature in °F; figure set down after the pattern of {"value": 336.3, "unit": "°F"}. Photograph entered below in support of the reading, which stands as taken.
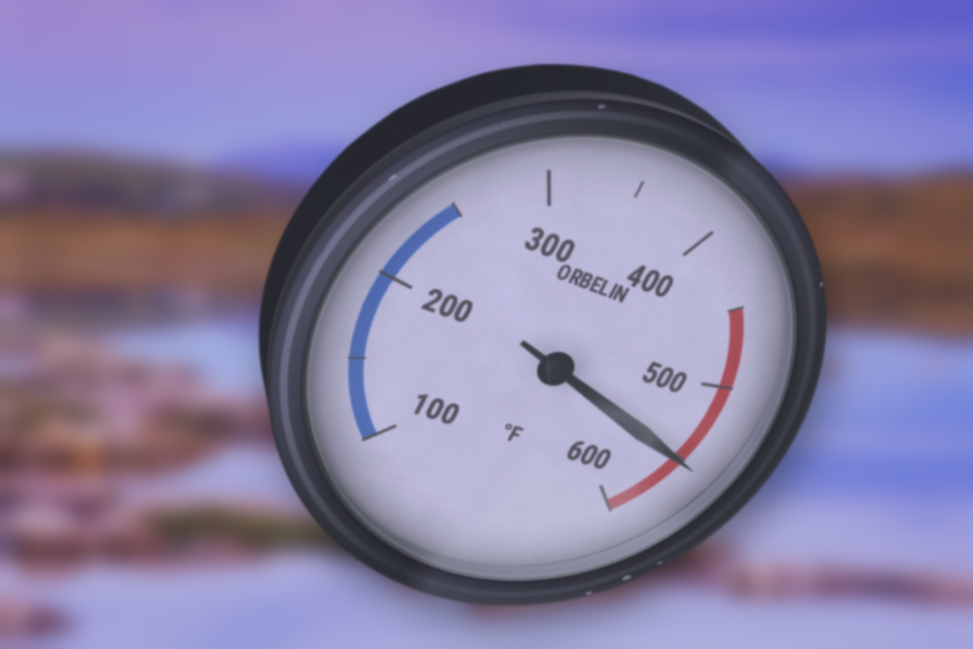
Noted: {"value": 550, "unit": "°F"}
